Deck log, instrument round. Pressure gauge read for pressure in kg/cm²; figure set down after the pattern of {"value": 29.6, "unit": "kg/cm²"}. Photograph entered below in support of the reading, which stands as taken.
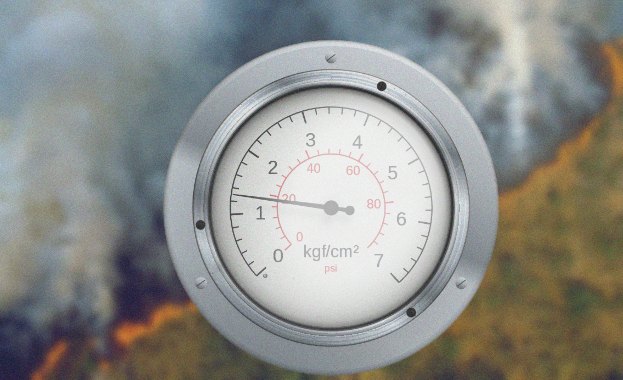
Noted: {"value": 1.3, "unit": "kg/cm²"}
